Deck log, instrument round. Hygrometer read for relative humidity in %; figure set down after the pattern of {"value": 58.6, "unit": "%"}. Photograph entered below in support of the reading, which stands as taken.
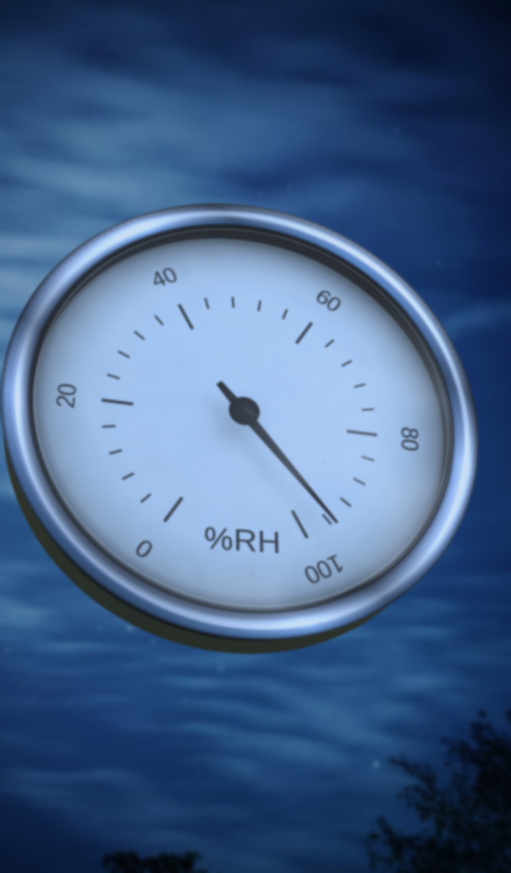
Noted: {"value": 96, "unit": "%"}
